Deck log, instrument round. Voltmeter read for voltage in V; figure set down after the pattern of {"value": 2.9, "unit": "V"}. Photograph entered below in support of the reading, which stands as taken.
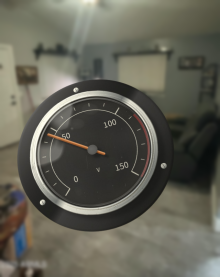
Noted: {"value": 45, "unit": "V"}
